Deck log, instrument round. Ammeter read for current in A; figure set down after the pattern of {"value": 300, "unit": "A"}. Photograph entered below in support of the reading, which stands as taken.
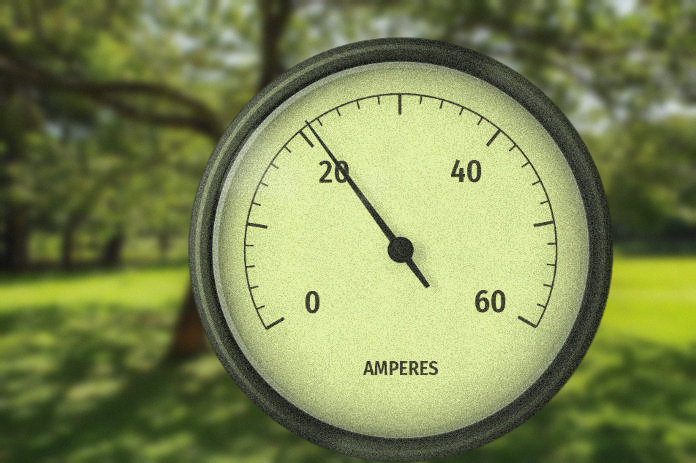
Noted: {"value": 21, "unit": "A"}
